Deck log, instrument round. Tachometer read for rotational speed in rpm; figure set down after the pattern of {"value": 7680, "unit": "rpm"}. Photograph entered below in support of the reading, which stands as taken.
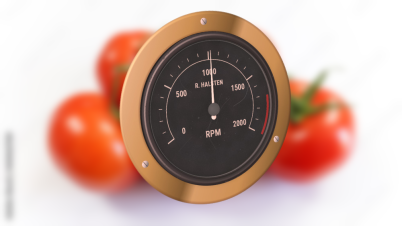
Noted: {"value": 1000, "unit": "rpm"}
